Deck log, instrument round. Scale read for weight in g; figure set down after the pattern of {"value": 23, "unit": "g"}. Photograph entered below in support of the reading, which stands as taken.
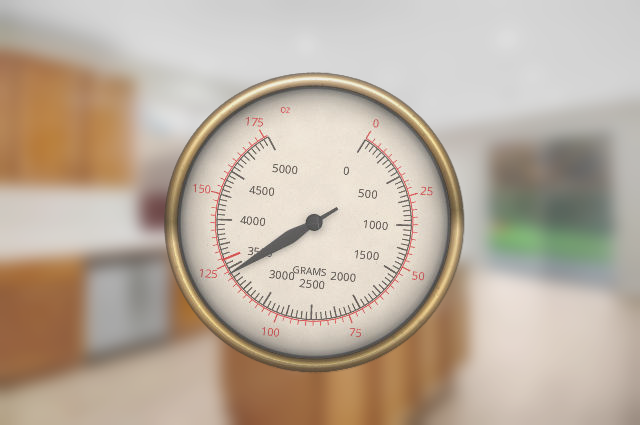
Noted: {"value": 3450, "unit": "g"}
